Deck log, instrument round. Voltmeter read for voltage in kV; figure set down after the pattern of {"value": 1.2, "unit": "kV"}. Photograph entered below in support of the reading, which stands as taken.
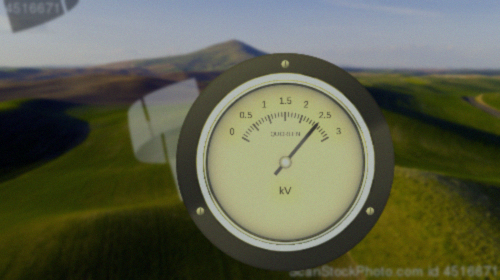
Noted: {"value": 2.5, "unit": "kV"}
